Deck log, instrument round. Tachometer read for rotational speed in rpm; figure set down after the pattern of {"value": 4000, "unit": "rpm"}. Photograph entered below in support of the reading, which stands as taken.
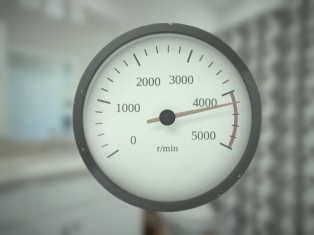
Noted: {"value": 4200, "unit": "rpm"}
